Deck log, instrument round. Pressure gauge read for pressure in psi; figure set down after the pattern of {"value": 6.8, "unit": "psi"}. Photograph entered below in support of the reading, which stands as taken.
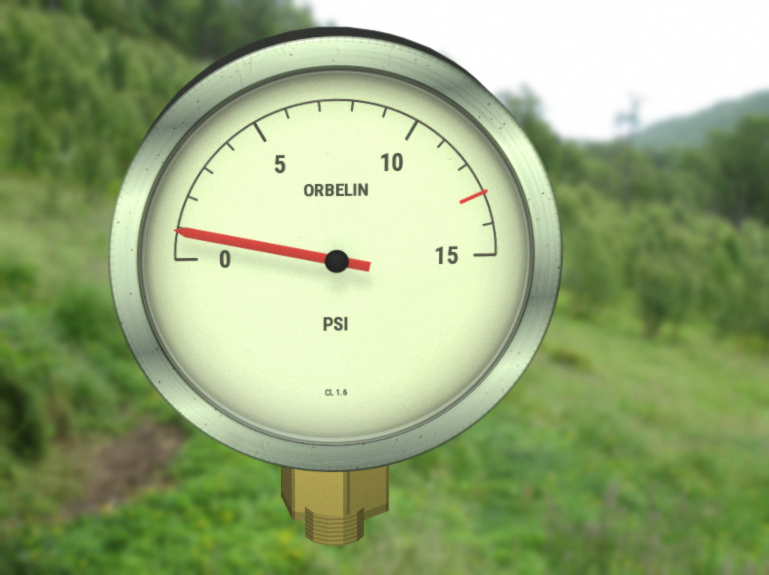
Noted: {"value": 1, "unit": "psi"}
